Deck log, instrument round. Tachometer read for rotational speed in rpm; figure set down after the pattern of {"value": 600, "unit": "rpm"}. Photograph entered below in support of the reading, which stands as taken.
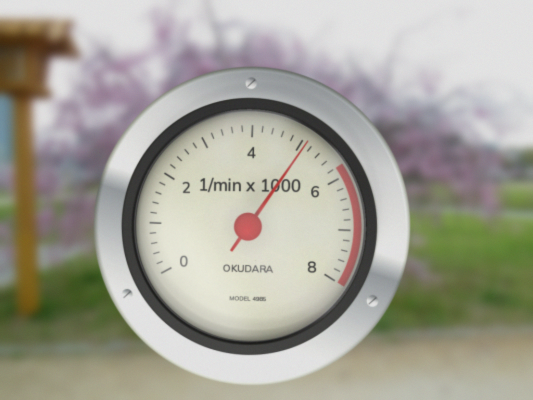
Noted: {"value": 5100, "unit": "rpm"}
